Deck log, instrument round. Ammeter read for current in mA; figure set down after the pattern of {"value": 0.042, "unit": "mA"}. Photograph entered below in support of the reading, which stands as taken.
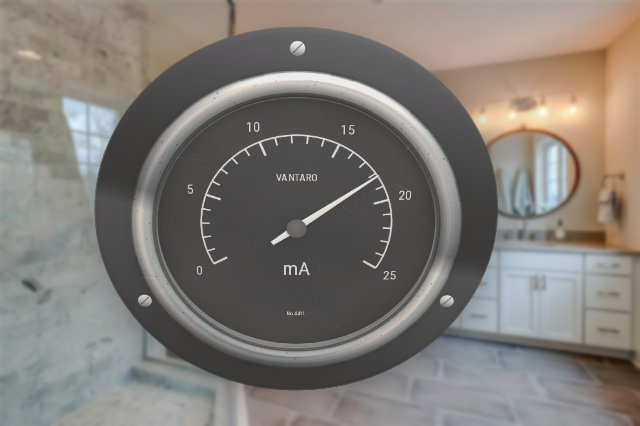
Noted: {"value": 18, "unit": "mA"}
